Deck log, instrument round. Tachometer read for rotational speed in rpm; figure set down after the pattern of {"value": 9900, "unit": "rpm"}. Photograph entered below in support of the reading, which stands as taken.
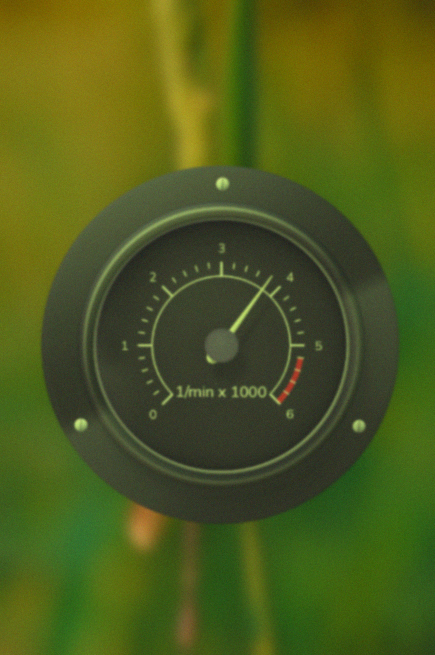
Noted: {"value": 3800, "unit": "rpm"}
